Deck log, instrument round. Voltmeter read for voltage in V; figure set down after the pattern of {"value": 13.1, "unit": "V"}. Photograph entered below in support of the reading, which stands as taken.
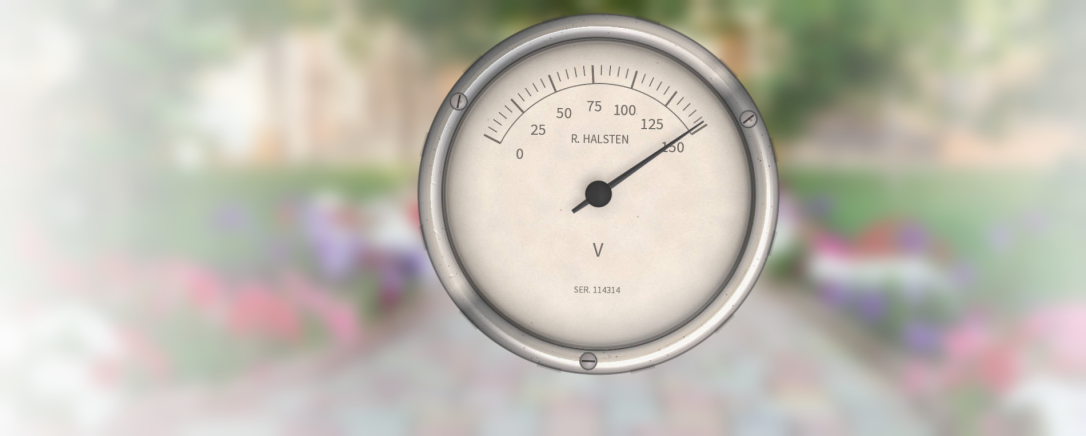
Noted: {"value": 147.5, "unit": "V"}
